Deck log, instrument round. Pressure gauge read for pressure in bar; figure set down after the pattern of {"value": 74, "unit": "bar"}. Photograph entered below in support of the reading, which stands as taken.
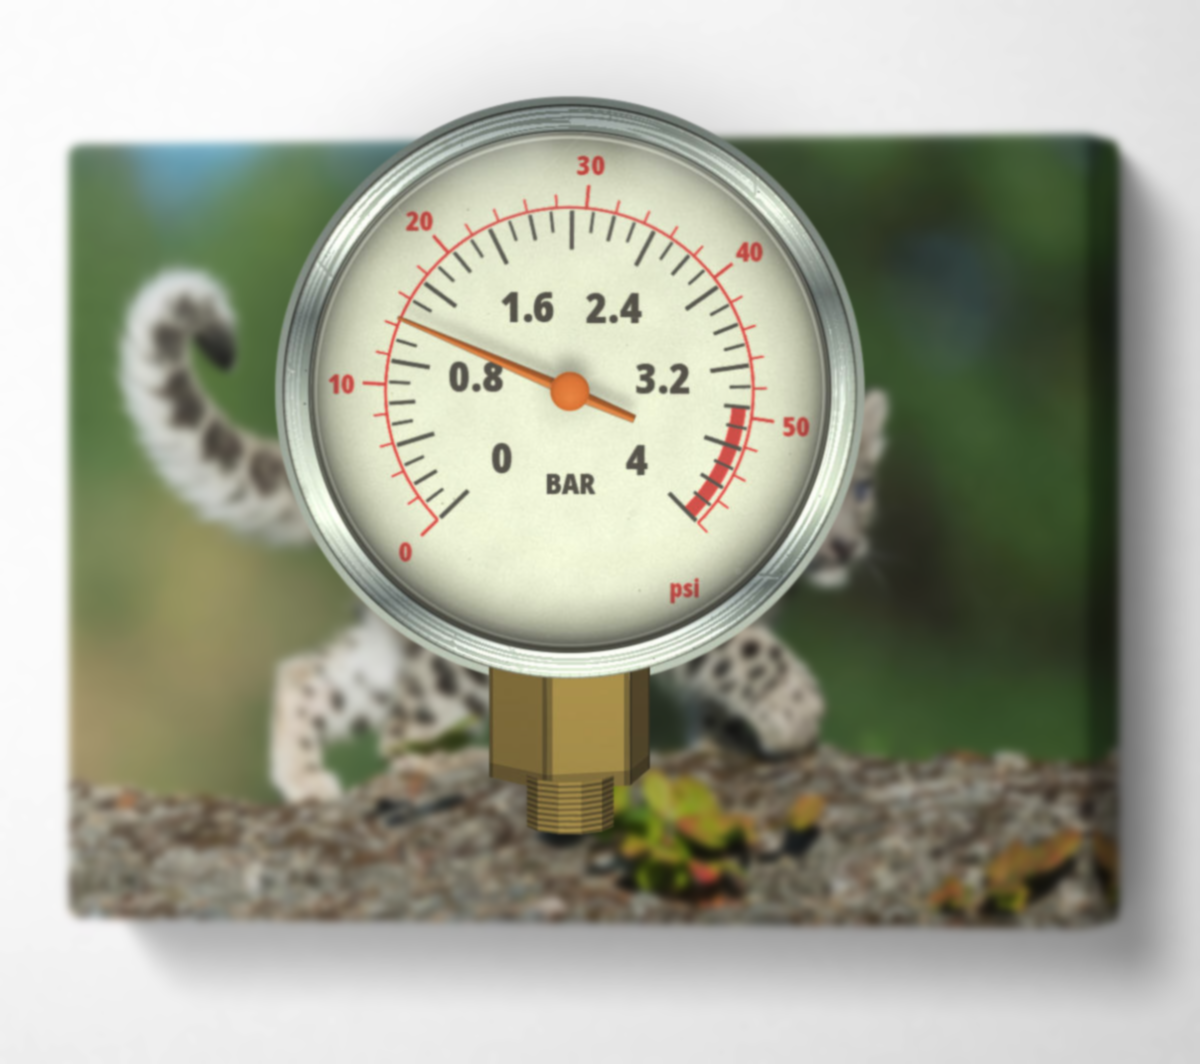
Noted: {"value": 1, "unit": "bar"}
